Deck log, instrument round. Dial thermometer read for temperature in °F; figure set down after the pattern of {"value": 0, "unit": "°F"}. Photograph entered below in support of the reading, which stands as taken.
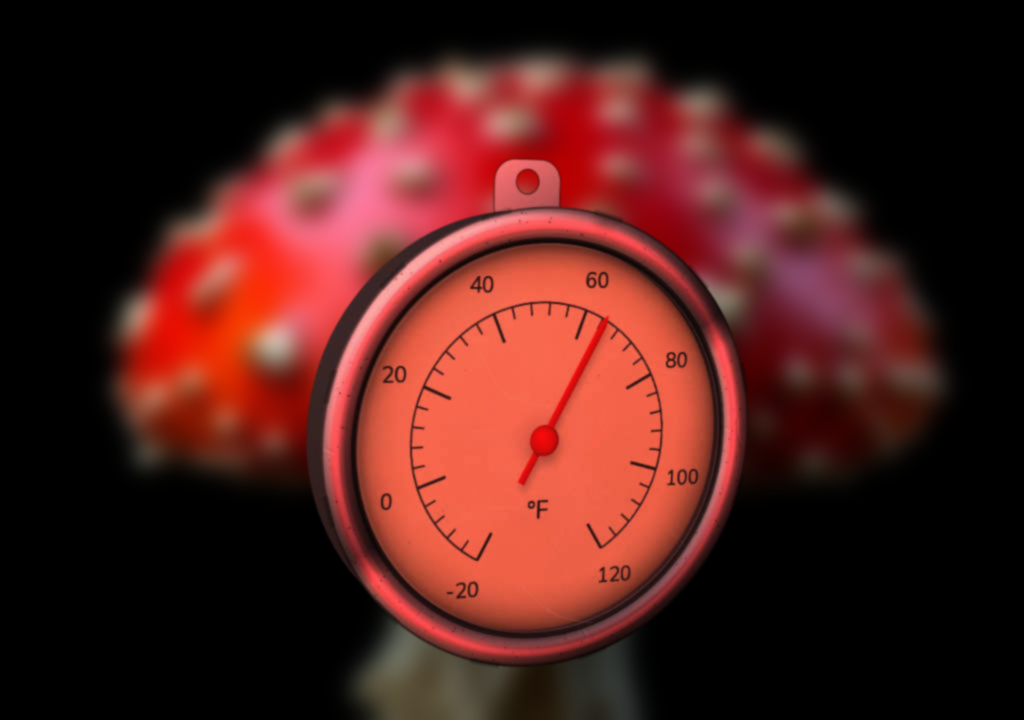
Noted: {"value": 64, "unit": "°F"}
